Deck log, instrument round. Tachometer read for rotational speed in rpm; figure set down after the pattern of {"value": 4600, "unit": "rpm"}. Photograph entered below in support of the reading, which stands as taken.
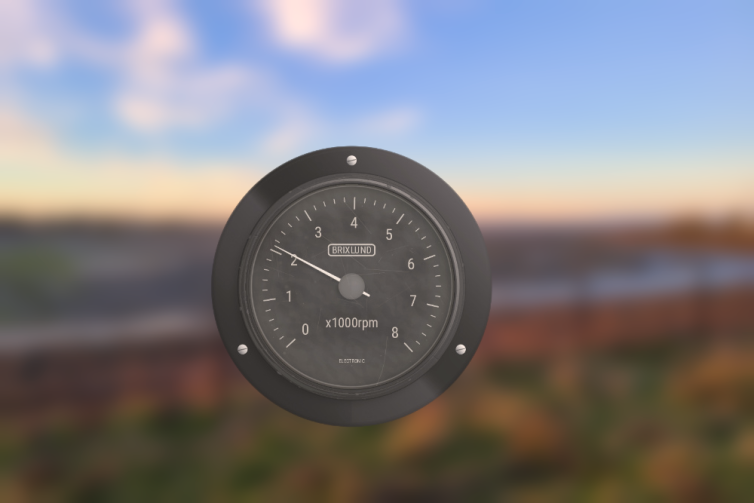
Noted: {"value": 2100, "unit": "rpm"}
